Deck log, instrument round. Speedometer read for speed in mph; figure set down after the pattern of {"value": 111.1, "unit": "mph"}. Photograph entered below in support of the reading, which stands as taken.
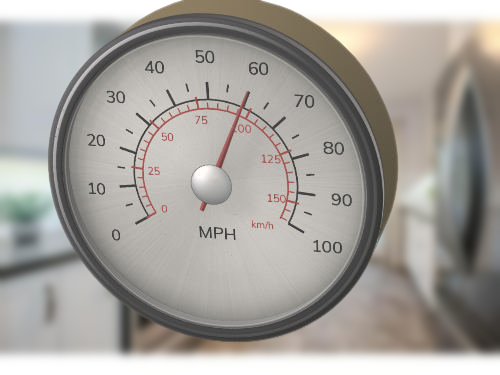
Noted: {"value": 60, "unit": "mph"}
